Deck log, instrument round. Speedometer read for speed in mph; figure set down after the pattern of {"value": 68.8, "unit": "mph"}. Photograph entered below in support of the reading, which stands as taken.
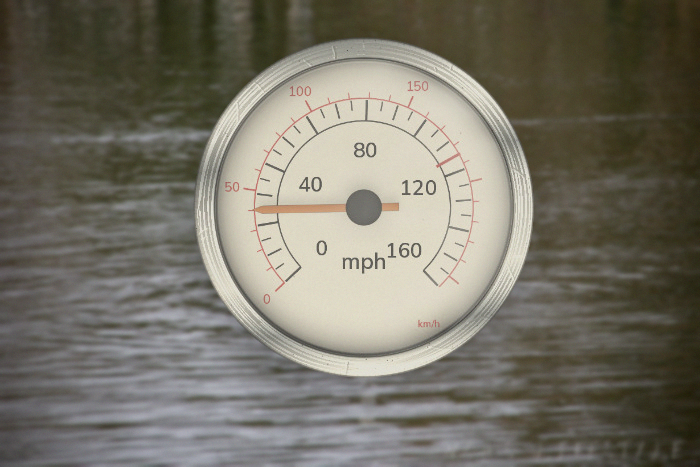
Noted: {"value": 25, "unit": "mph"}
